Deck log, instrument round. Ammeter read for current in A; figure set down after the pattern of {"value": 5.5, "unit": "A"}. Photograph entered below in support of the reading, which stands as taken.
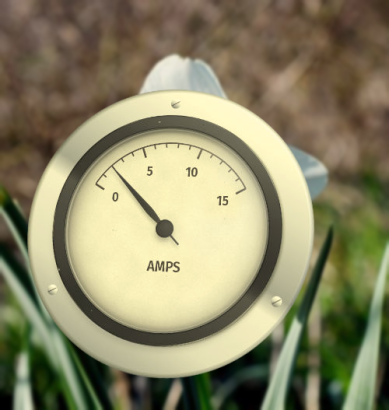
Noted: {"value": 2, "unit": "A"}
